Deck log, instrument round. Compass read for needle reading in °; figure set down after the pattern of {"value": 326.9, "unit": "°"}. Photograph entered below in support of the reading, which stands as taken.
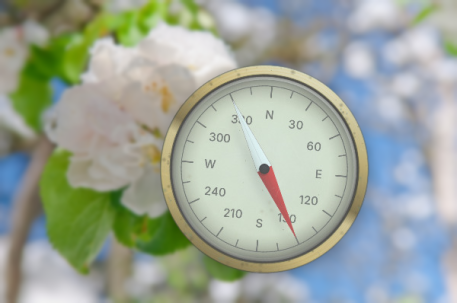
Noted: {"value": 150, "unit": "°"}
